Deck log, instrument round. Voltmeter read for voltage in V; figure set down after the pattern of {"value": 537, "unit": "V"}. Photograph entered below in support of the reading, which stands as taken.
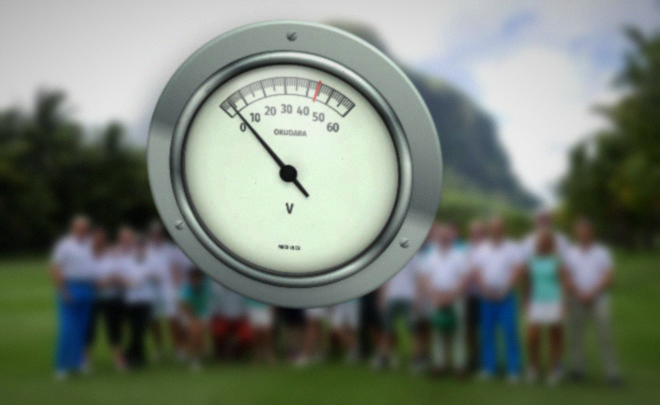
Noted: {"value": 5, "unit": "V"}
